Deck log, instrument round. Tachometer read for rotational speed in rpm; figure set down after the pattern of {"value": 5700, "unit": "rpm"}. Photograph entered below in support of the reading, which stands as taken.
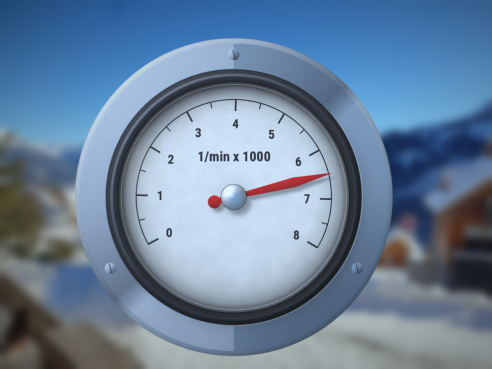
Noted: {"value": 6500, "unit": "rpm"}
